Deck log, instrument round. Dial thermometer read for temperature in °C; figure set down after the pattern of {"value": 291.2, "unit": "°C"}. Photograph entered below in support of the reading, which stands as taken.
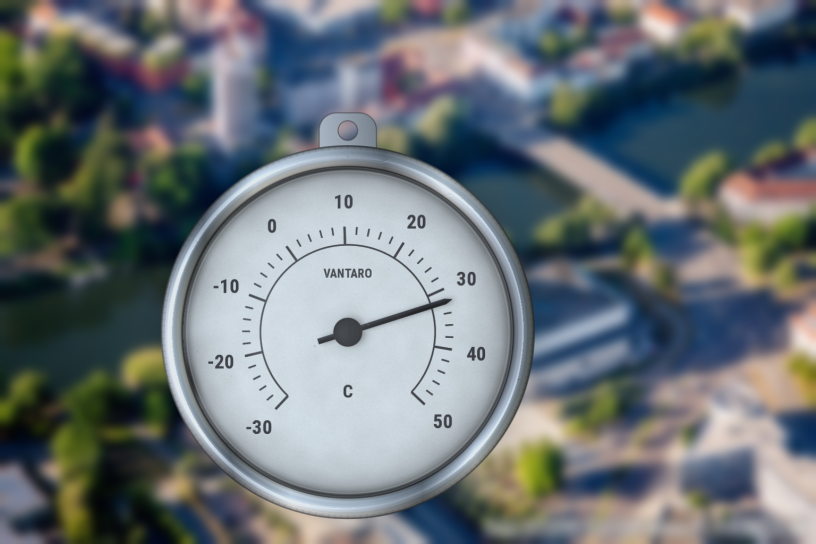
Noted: {"value": 32, "unit": "°C"}
